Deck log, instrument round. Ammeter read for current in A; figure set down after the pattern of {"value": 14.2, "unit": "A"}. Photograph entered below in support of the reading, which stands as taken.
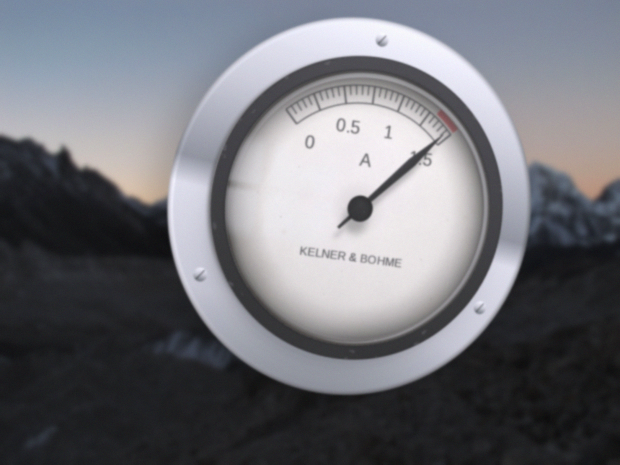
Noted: {"value": 1.45, "unit": "A"}
